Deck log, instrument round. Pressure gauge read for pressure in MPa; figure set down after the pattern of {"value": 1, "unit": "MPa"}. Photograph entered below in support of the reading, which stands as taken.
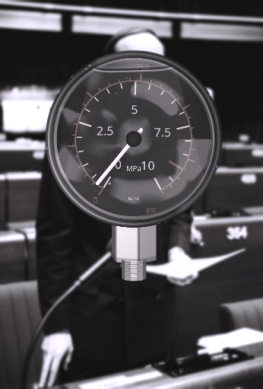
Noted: {"value": 0.25, "unit": "MPa"}
